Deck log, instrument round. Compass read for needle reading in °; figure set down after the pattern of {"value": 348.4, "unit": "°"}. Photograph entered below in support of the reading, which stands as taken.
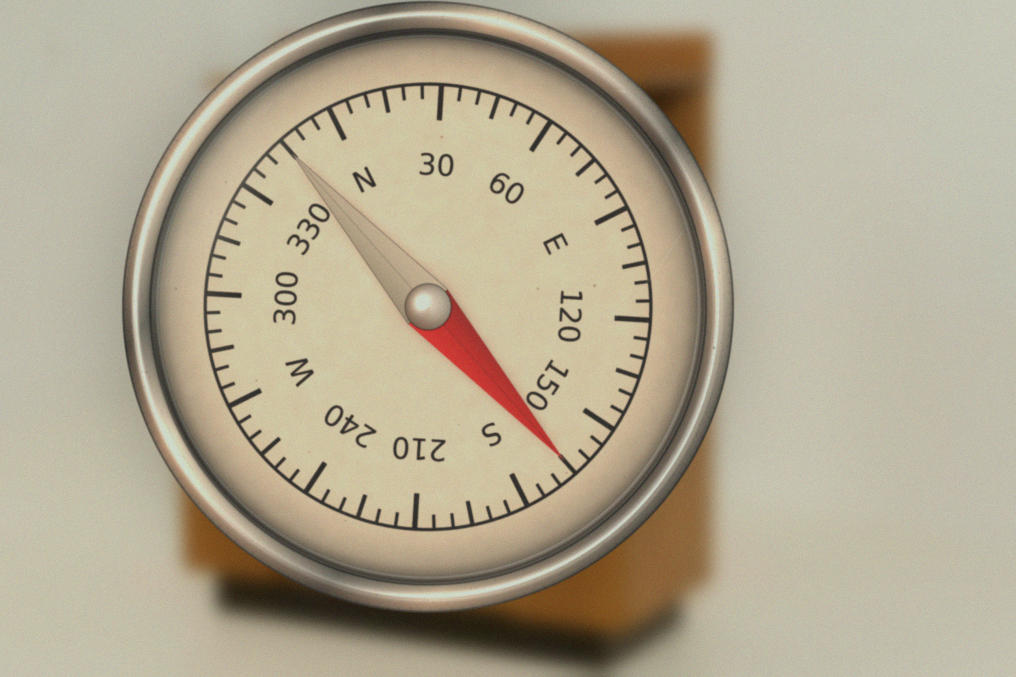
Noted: {"value": 165, "unit": "°"}
